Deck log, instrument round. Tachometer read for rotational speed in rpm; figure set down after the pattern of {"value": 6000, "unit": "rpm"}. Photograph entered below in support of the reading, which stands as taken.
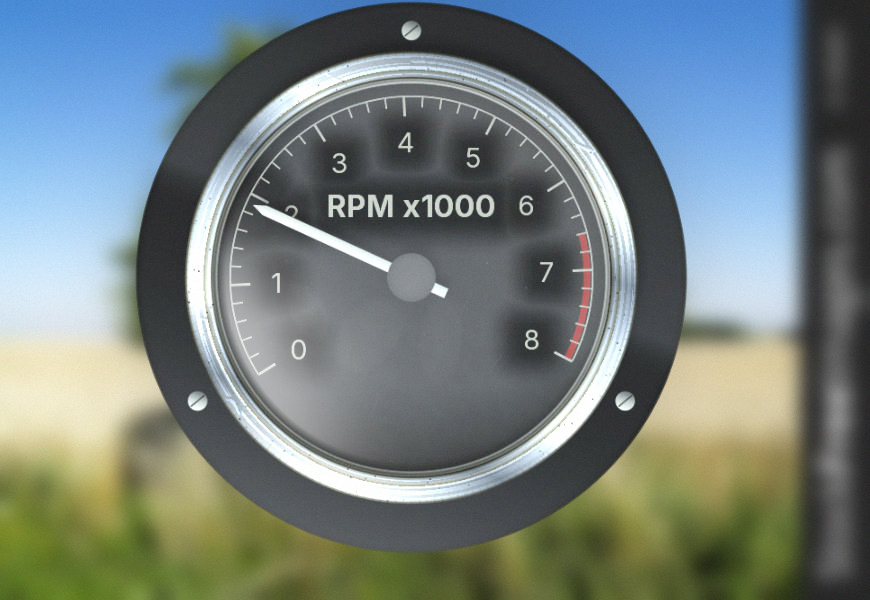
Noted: {"value": 1900, "unit": "rpm"}
